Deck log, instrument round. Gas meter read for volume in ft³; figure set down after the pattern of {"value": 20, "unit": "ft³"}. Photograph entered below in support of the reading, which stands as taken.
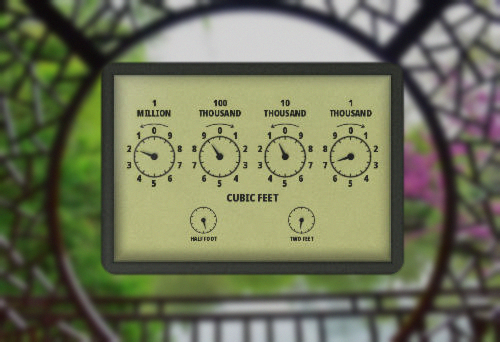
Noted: {"value": 190700, "unit": "ft³"}
